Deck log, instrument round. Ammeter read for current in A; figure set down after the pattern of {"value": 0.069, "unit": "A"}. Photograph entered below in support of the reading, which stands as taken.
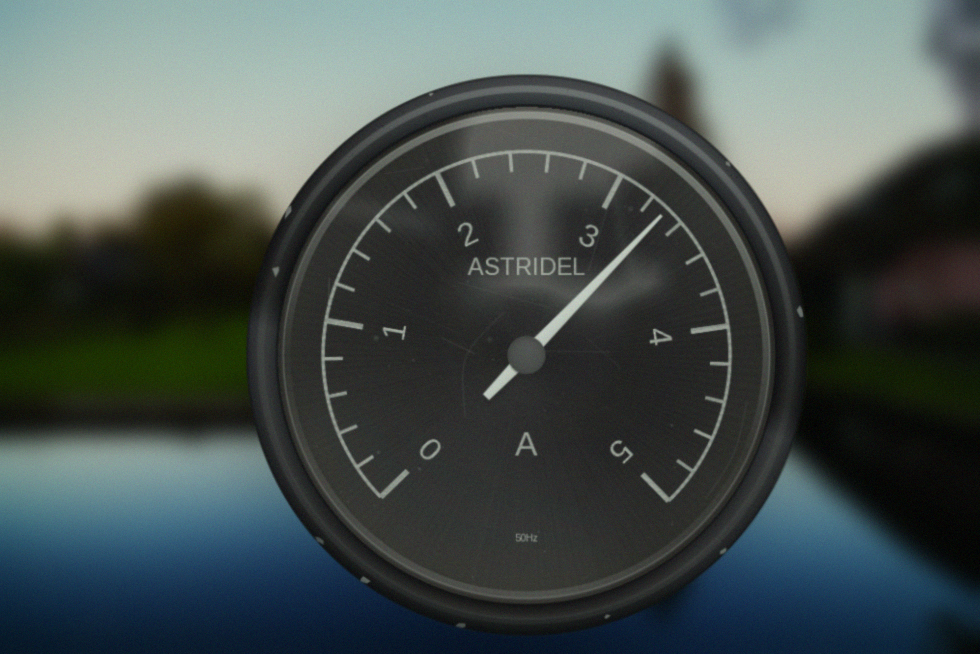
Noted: {"value": 3.3, "unit": "A"}
